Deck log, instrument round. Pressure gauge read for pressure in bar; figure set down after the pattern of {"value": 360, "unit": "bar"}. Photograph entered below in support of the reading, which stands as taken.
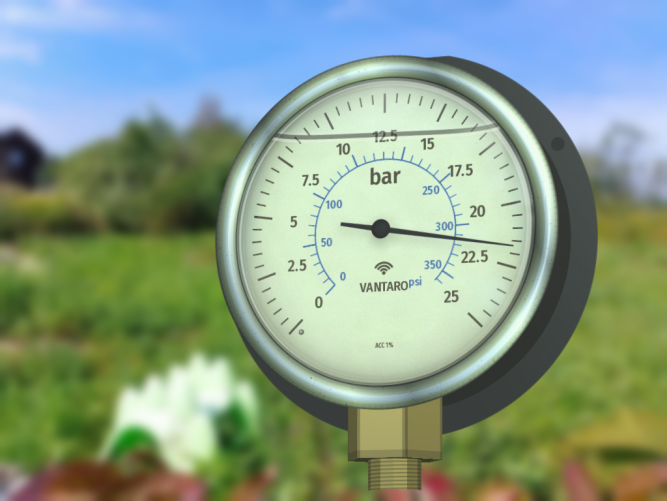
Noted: {"value": 21.75, "unit": "bar"}
